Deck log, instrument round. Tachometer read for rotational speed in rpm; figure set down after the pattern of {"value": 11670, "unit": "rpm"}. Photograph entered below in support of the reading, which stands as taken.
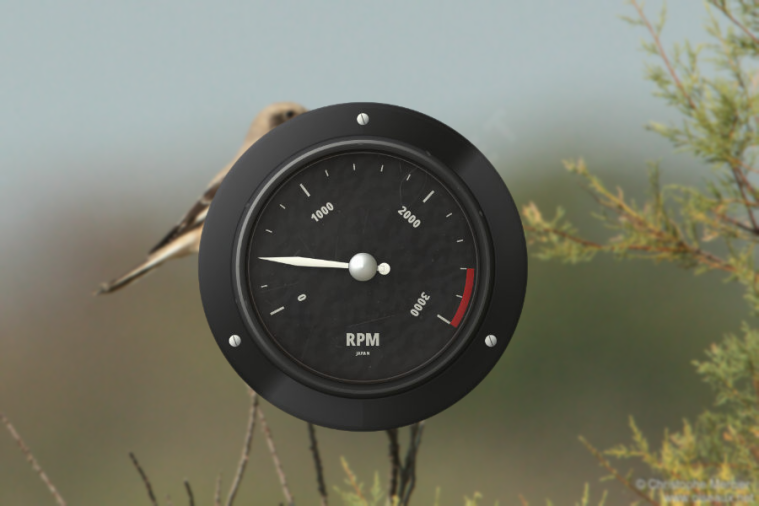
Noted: {"value": 400, "unit": "rpm"}
